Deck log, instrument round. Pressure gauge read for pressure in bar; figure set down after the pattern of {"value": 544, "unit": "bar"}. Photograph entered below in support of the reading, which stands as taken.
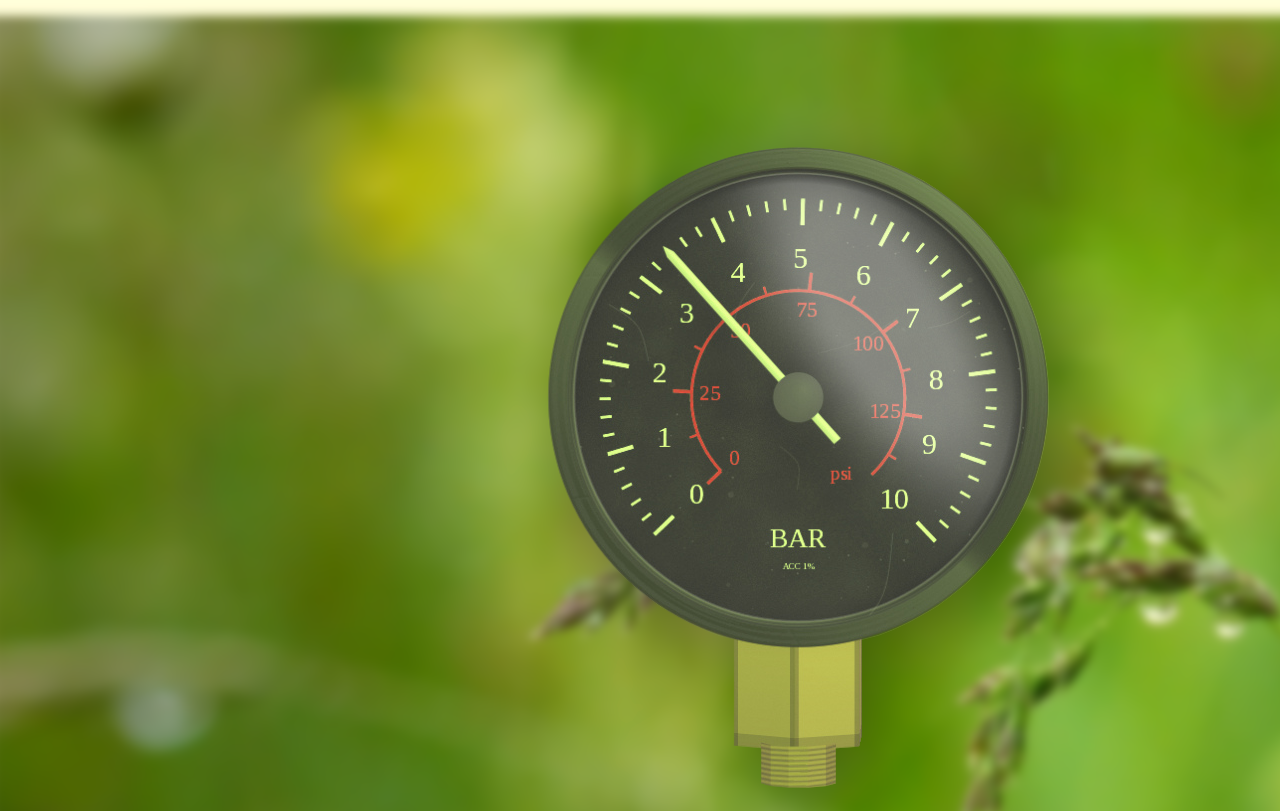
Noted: {"value": 3.4, "unit": "bar"}
